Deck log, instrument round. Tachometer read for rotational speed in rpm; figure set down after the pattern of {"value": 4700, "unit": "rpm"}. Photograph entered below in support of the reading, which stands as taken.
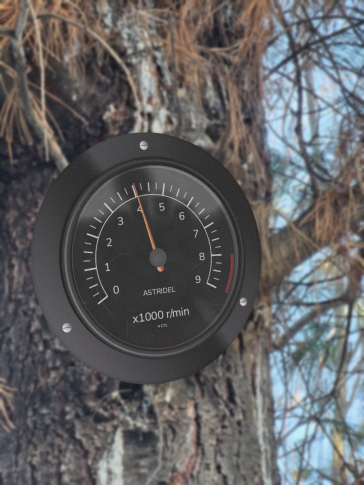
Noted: {"value": 4000, "unit": "rpm"}
